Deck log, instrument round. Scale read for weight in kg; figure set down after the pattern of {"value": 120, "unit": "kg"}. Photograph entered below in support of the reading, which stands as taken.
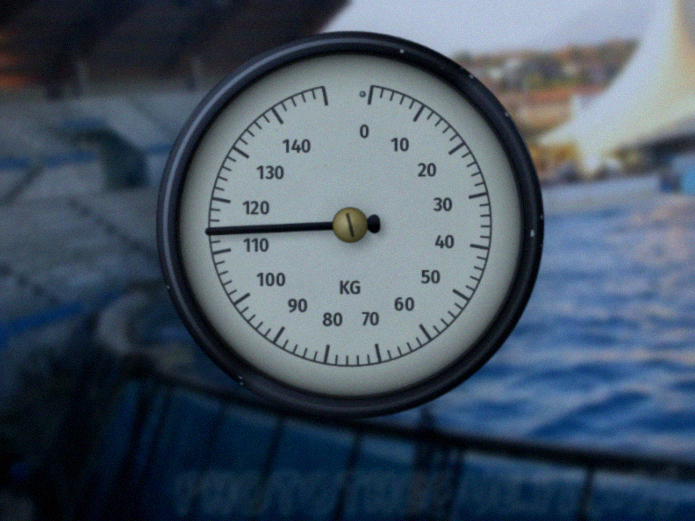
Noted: {"value": 114, "unit": "kg"}
